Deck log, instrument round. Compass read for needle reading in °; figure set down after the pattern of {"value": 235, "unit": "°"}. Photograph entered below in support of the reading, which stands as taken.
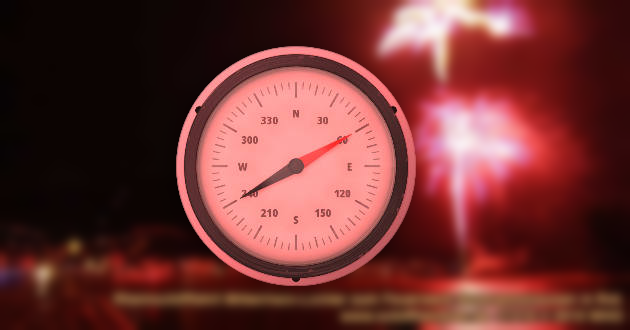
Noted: {"value": 60, "unit": "°"}
